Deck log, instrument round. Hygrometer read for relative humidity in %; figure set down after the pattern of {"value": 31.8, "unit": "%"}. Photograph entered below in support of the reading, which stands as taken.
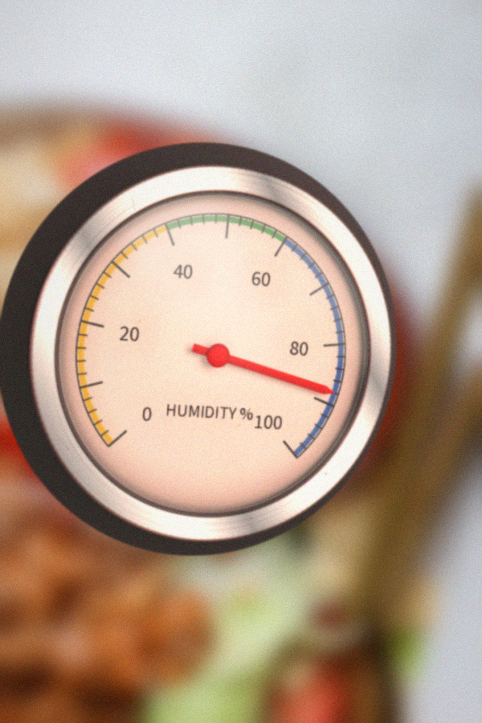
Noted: {"value": 88, "unit": "%"}
